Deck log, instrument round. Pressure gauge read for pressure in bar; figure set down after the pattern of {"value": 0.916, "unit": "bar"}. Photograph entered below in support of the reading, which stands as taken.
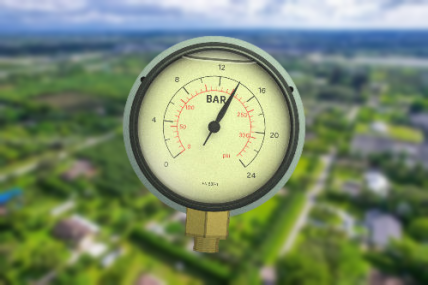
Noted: {"value": 14, "unit": "bar"}
